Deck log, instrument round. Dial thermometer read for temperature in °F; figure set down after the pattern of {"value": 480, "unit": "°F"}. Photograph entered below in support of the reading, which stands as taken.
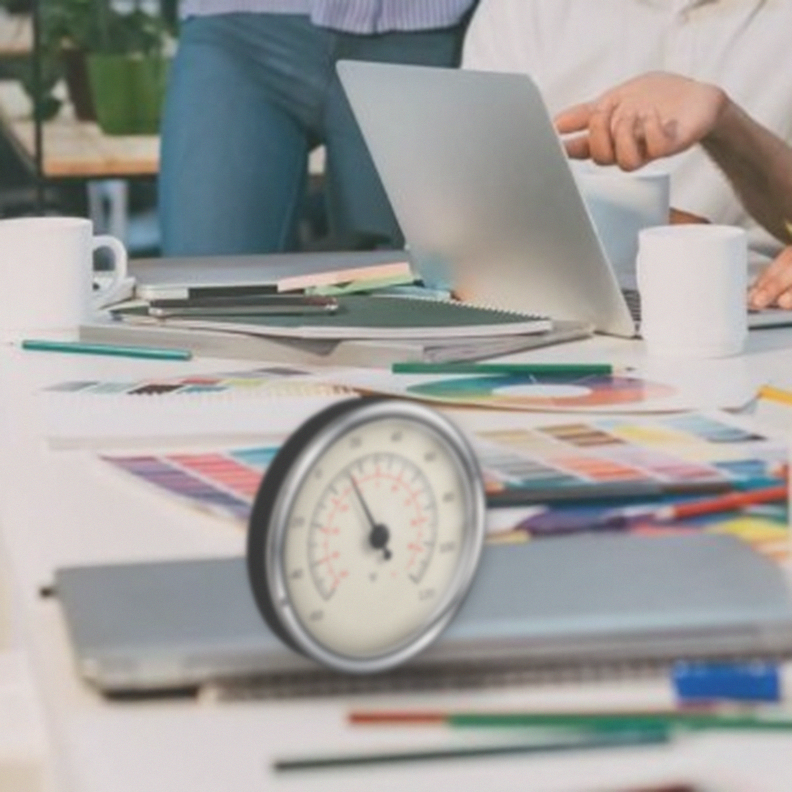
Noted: {"value": 10, "unit": "°F"}
